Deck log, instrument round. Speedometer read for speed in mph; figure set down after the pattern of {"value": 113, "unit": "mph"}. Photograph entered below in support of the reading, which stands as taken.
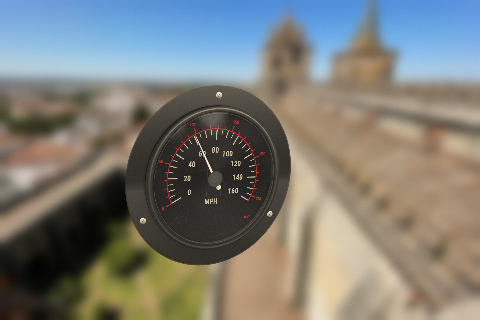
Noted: {"value": 60, "unit": "mph"}
